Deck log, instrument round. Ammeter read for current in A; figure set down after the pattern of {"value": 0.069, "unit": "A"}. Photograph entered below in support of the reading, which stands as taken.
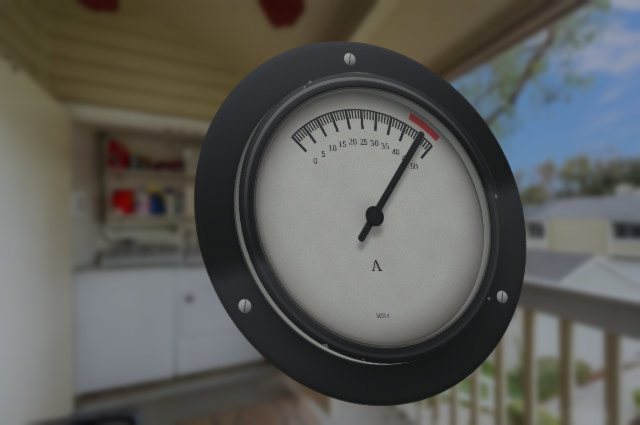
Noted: {"value": 45, "unit": "A"}
